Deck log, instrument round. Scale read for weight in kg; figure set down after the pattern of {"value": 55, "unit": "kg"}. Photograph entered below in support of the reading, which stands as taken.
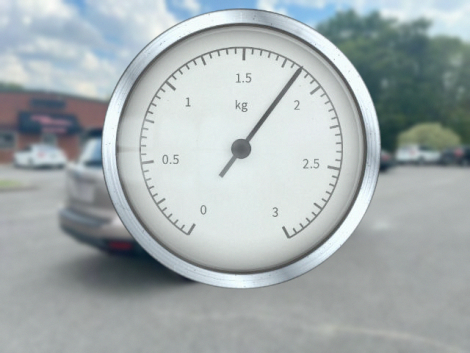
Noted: {"value": 1.85, "unit": "kg"}
